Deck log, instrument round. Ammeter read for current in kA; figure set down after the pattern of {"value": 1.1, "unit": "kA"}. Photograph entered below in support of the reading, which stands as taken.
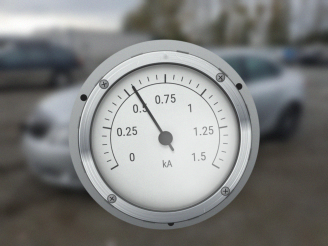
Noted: {"value": 0.55, "unit": "kA"}
